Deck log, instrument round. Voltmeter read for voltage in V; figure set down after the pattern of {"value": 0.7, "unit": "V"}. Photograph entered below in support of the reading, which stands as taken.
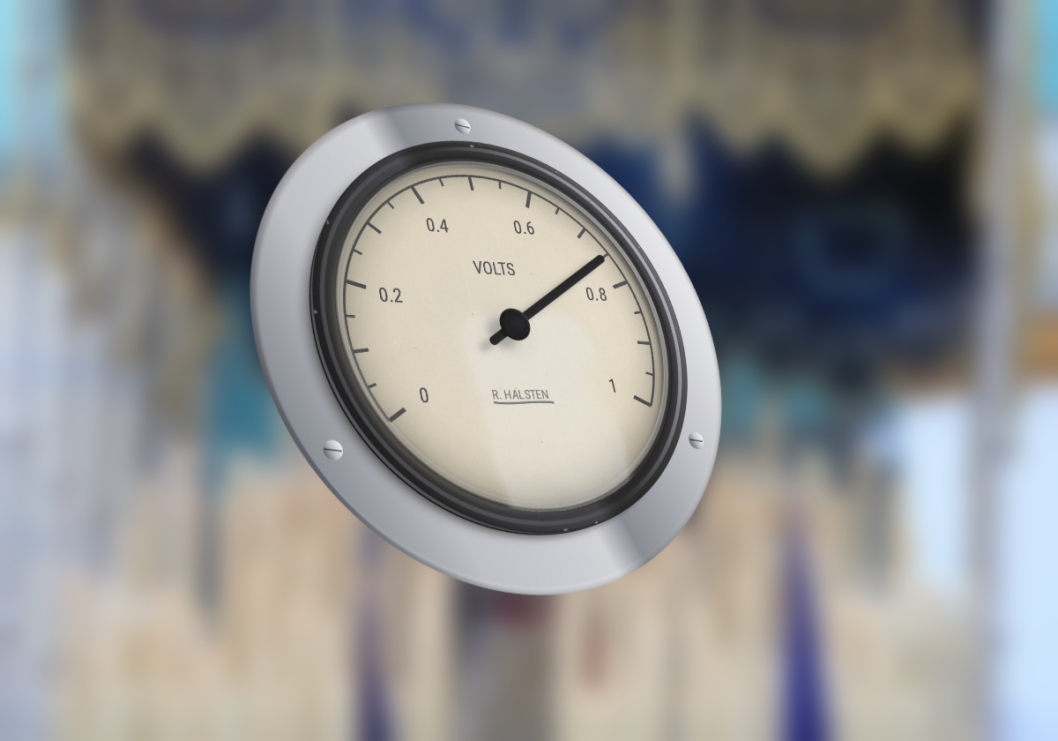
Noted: {"value": 0.75, "unit": "V"}
